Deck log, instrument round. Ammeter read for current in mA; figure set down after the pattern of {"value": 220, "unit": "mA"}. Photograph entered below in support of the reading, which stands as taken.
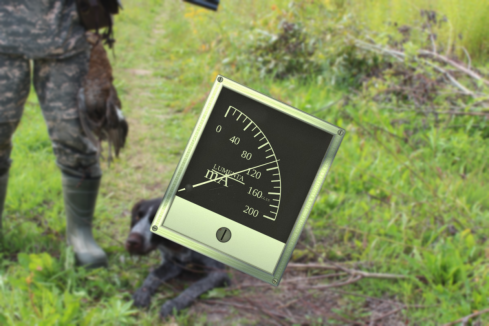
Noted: {"value": 110, "unit": "mA"}
